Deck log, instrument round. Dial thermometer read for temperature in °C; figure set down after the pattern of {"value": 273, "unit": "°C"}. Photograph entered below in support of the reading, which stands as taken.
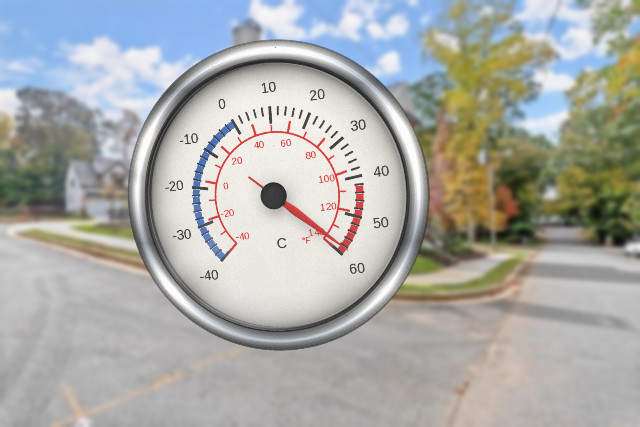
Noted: {"value": 58, "unit": "°C"}
